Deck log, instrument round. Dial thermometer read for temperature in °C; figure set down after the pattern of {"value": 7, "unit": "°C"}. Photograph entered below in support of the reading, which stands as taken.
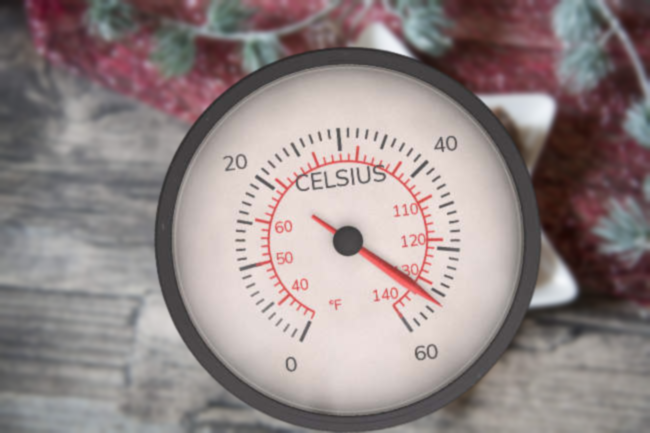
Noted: {"value": 56, "unit": "°C"}
